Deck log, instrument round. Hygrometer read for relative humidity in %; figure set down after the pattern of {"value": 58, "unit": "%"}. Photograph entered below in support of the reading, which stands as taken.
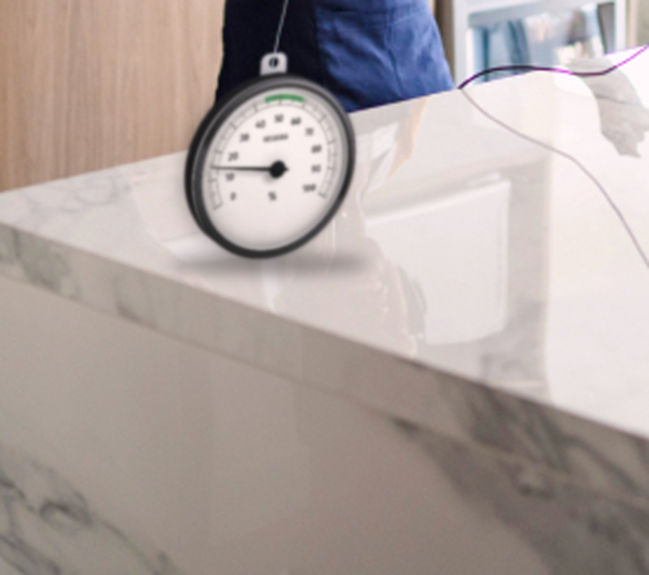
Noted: {"value": 15, "unit": "%"}
